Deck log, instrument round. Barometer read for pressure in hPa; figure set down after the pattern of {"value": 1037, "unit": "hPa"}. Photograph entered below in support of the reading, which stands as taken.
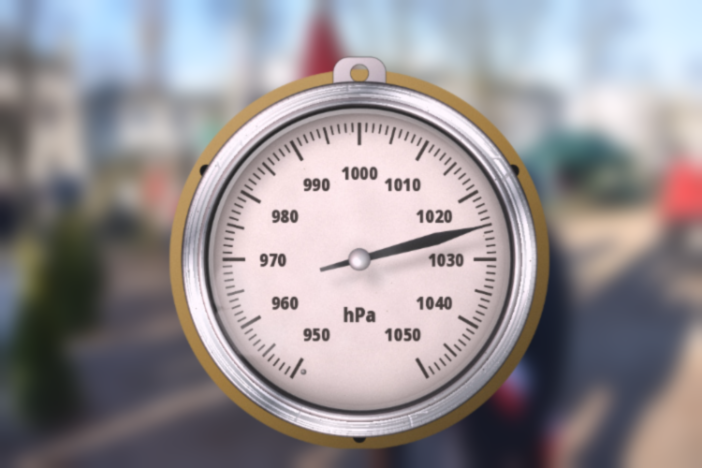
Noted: {"value": 1025, "unit": "hPa"}
